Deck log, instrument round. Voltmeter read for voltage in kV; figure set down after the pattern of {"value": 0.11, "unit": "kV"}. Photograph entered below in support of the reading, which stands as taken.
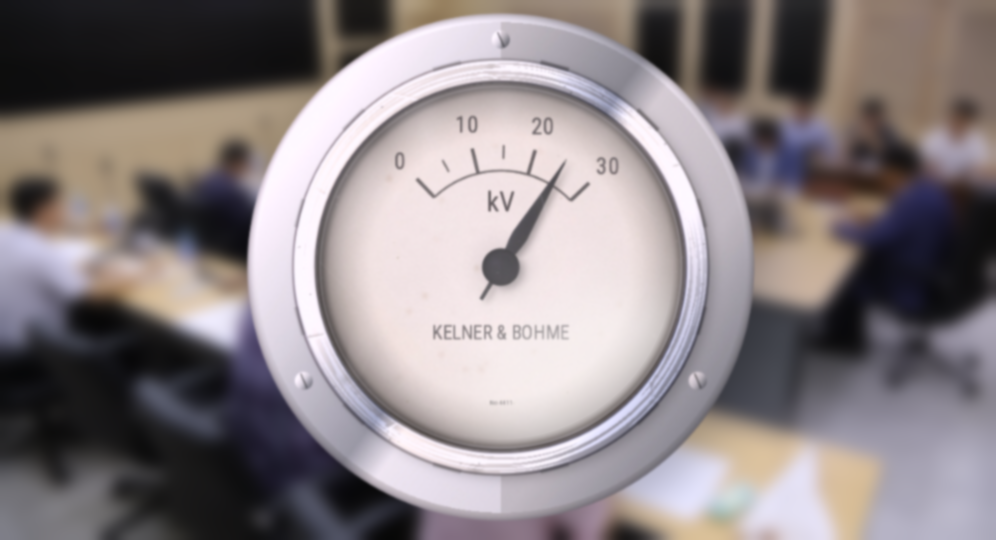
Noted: {"value": 25, "unit": "kV"}
